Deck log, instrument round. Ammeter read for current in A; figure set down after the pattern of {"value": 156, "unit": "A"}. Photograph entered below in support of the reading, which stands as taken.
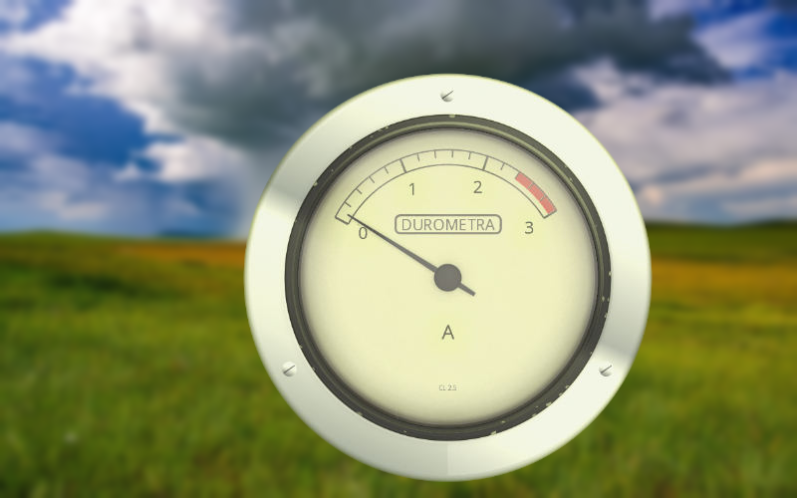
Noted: {"value": 0.1, "unit": "A"}
